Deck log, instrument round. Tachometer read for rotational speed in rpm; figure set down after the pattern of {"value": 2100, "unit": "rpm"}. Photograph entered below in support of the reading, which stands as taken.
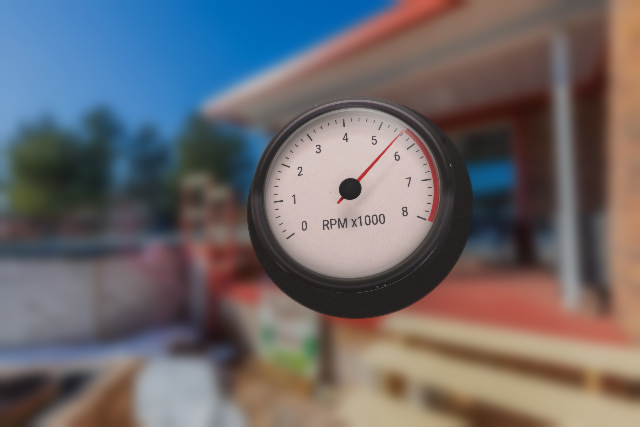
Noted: {"value": 5600, "unit": "rpm"}
